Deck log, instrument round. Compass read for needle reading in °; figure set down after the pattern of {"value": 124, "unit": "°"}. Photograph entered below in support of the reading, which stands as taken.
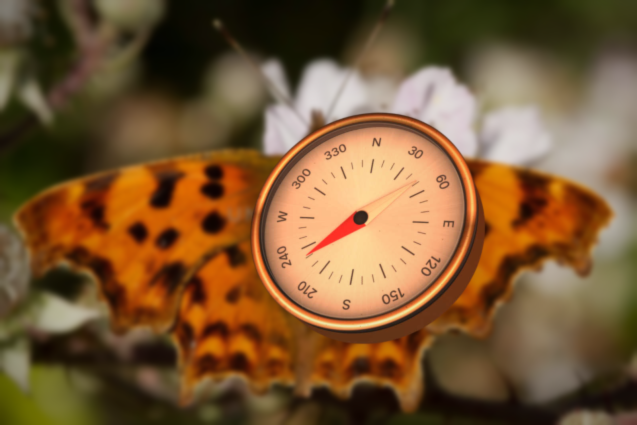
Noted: {"value": 230, "unit": "°"}
